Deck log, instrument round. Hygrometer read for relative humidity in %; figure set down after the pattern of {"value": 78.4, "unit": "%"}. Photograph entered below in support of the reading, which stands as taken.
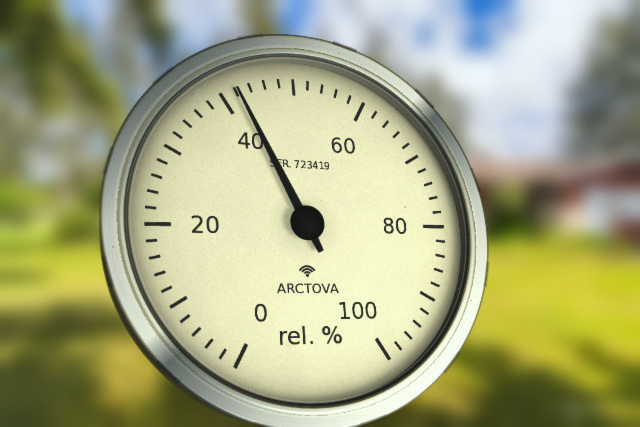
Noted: {"value": 42, "unit": "%"}
